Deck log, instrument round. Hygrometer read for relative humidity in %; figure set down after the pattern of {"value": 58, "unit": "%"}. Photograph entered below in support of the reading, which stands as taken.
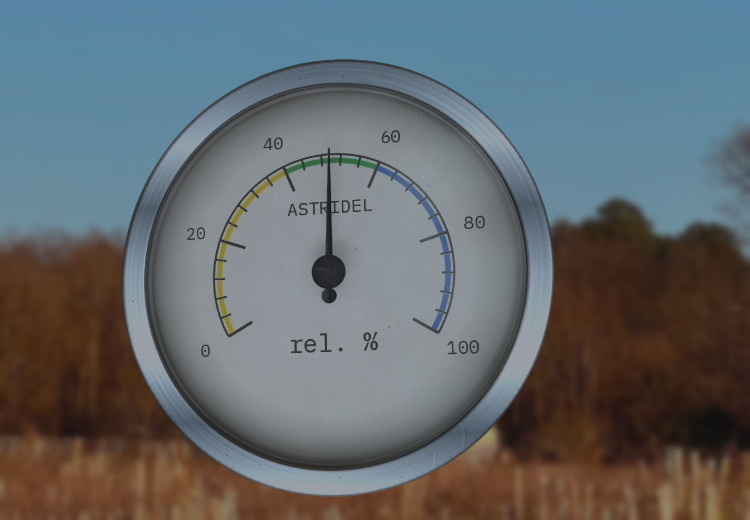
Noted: {"value": 50, "unit": "%"}
